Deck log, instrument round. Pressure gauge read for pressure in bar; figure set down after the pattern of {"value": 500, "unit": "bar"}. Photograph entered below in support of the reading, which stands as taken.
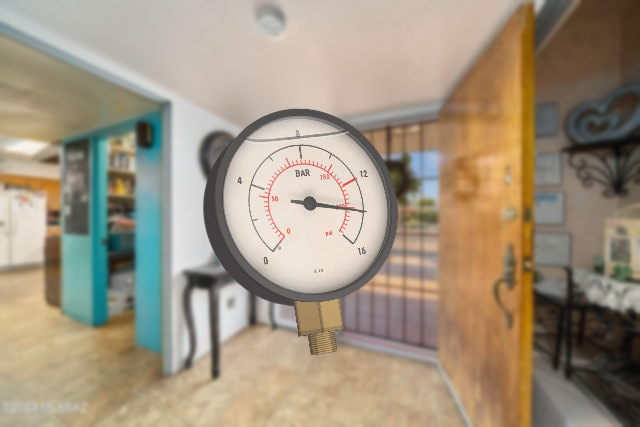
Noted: {"value": 14, "unit": "bar"}
